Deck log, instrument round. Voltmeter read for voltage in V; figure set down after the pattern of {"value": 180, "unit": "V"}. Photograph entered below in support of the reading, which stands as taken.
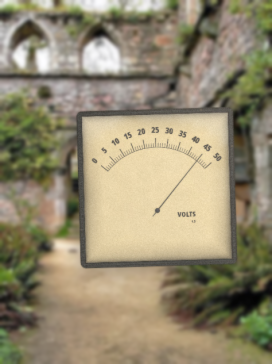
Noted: {"value": 45, "unit": "V"}
